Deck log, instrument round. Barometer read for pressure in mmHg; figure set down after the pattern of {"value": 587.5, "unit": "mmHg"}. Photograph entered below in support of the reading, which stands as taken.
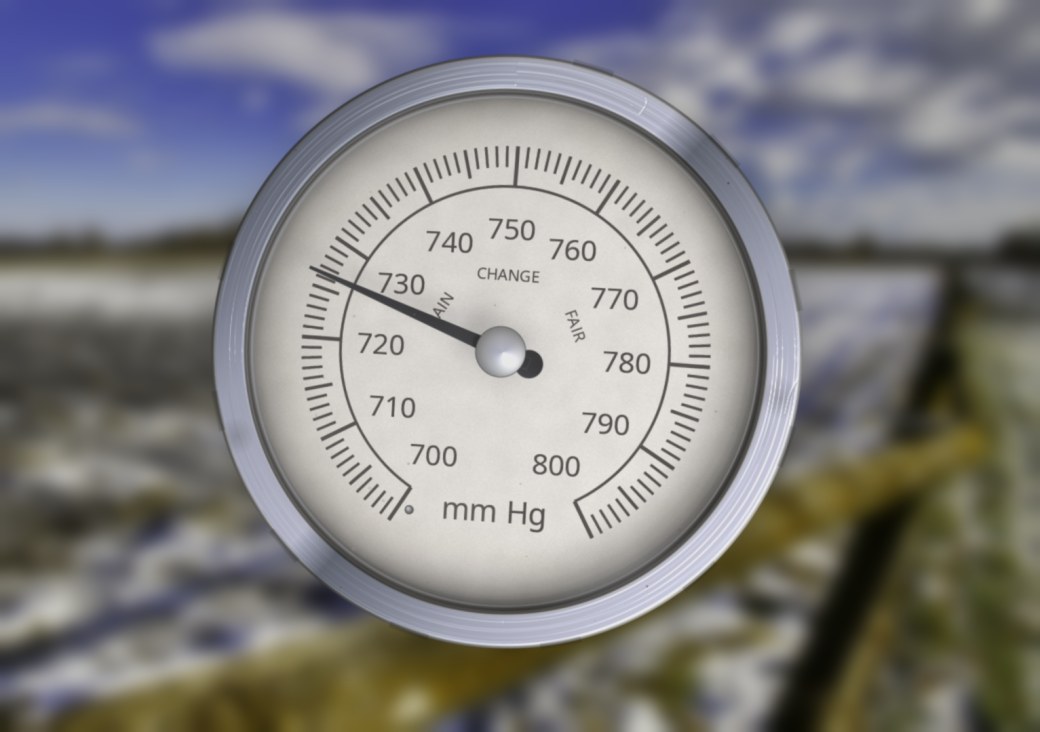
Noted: {"value": 726.5, "unit": "mmHg"}
